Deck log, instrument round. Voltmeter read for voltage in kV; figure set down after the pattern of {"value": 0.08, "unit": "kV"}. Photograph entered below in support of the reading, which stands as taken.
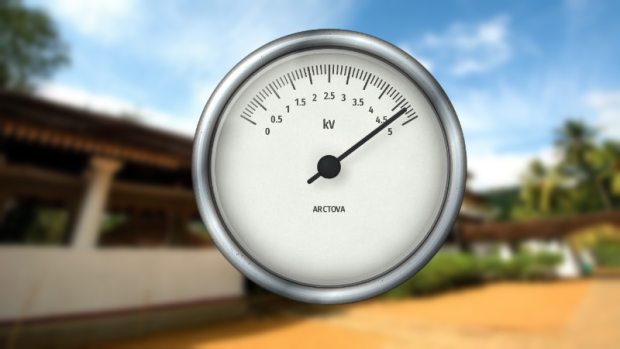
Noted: {"value": 4.7, "unit": "kV"}
